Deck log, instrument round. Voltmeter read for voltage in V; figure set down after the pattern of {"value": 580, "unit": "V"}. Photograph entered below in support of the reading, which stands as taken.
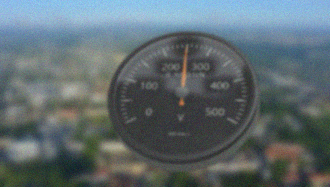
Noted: {"value": 250, "unit": "V"}
